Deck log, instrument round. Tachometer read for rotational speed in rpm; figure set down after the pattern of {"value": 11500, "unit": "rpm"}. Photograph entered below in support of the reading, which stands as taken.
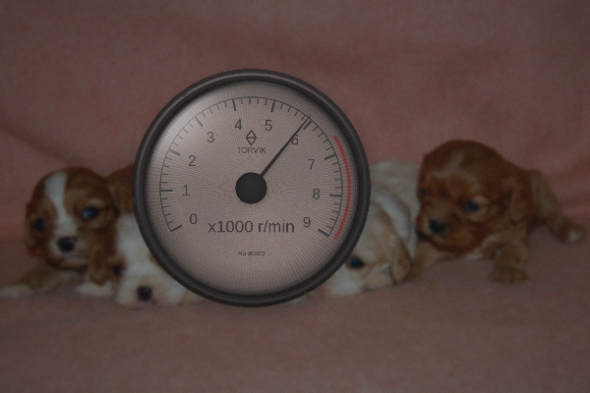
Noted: {"value": 5900, "unit": "rpm"}
